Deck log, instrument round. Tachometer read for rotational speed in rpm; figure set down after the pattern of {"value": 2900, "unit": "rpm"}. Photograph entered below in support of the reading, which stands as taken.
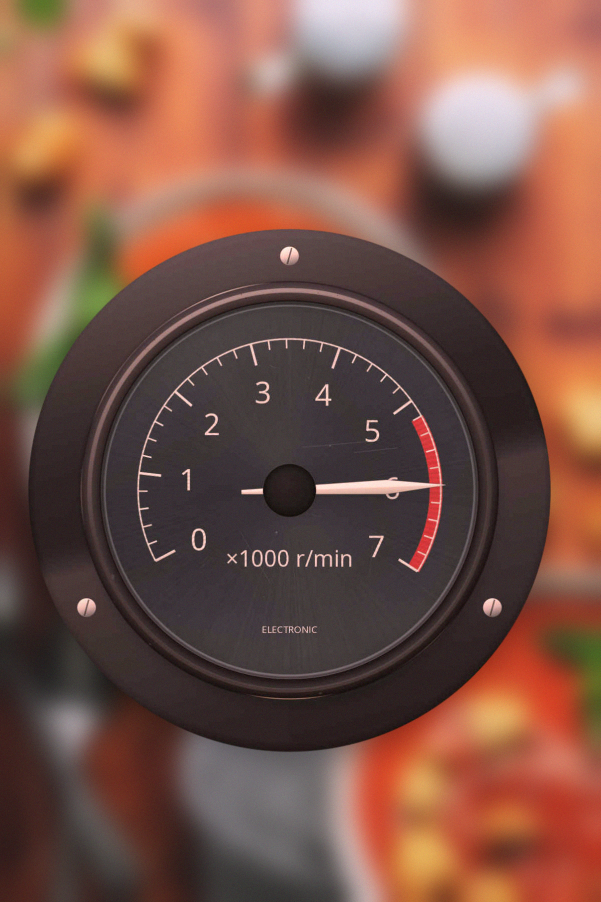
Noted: {"value": 6000, "unit": "rpm"}
